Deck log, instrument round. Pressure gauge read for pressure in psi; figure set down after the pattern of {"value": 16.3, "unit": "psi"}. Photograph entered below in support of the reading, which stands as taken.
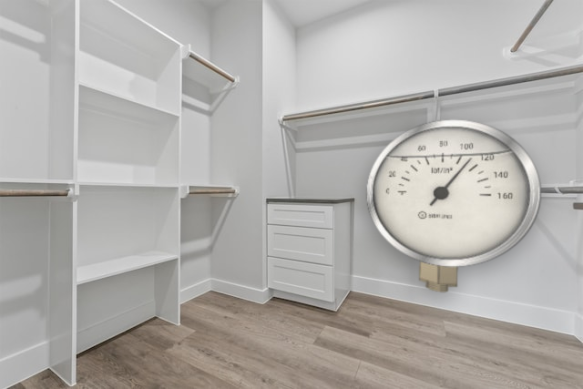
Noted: {"value": 110, "unit": "psi"}
